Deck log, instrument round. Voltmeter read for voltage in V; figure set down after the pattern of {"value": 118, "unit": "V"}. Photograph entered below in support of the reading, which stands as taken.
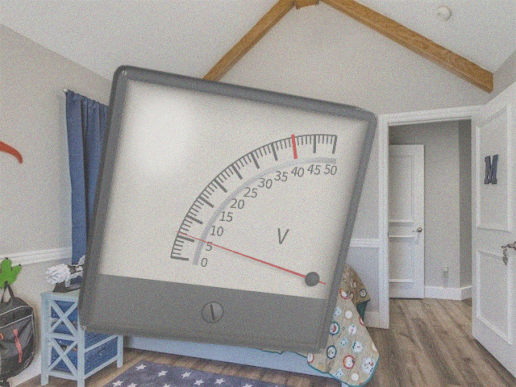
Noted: {"value": 6, "unit": "V"}
